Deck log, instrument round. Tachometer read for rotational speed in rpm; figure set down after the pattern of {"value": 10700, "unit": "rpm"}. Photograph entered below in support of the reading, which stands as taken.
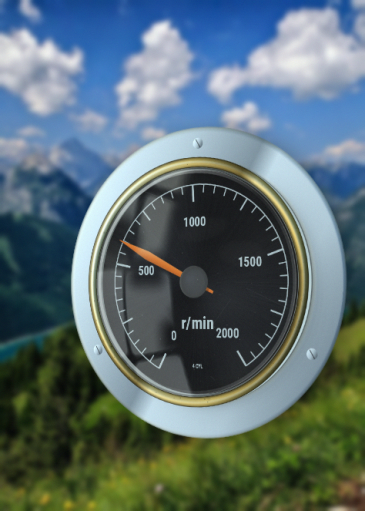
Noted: {"value": 600, "unit": "rpm"}
